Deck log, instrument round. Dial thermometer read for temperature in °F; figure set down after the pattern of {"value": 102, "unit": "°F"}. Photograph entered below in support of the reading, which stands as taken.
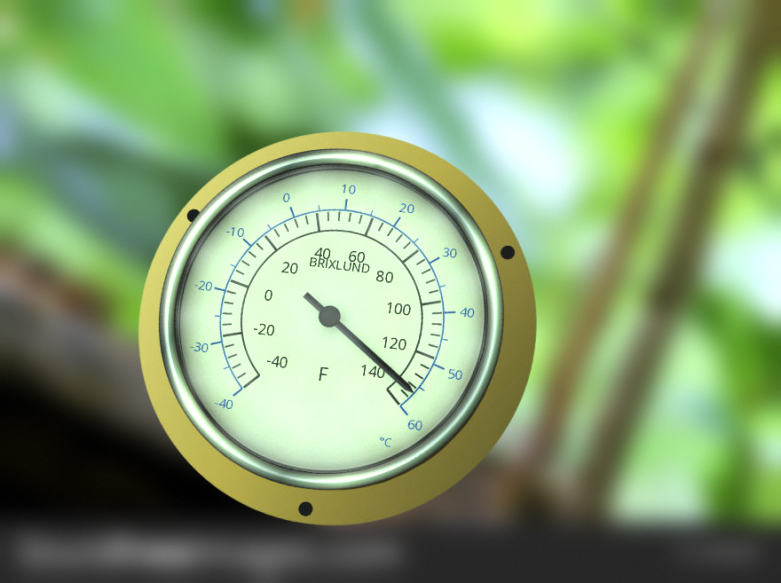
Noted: {"value": 134, "unit": "°F"}
